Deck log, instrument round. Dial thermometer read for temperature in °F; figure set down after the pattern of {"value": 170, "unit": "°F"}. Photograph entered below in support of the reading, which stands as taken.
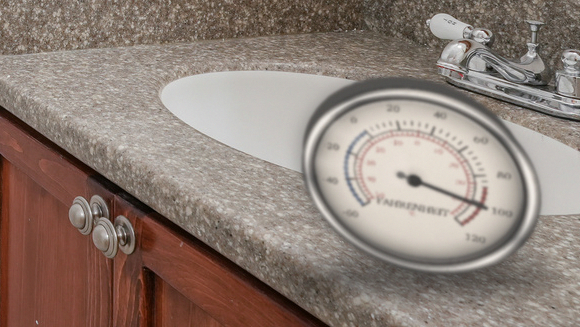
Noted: {"value": 100, "unit": "°F"}
